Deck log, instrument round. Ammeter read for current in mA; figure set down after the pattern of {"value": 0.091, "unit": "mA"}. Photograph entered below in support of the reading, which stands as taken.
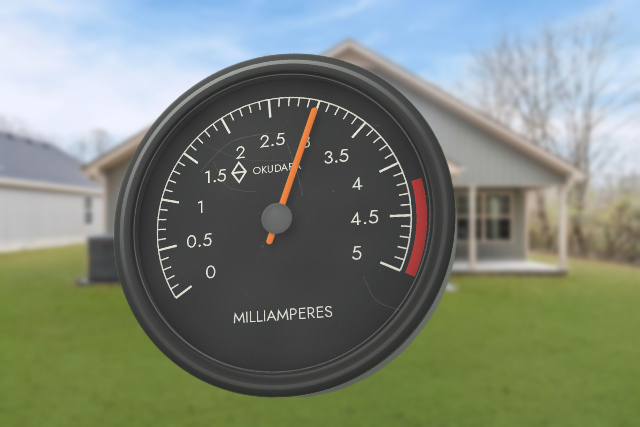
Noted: {"value": 3, "unit": "mA"}
